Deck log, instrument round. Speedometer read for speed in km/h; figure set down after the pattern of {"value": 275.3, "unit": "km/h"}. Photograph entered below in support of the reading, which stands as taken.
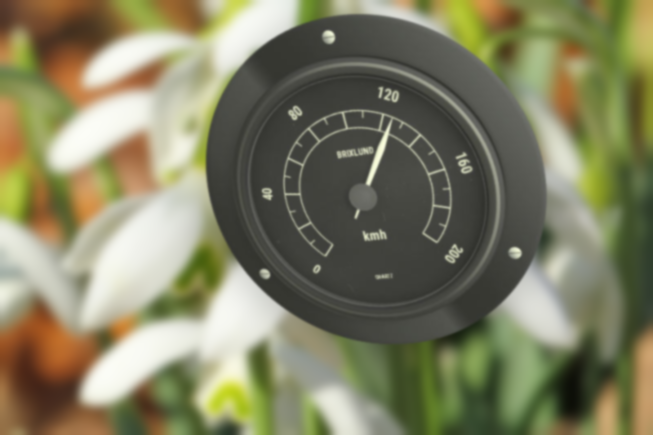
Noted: {"value": 125, "unit": "km/h"}
